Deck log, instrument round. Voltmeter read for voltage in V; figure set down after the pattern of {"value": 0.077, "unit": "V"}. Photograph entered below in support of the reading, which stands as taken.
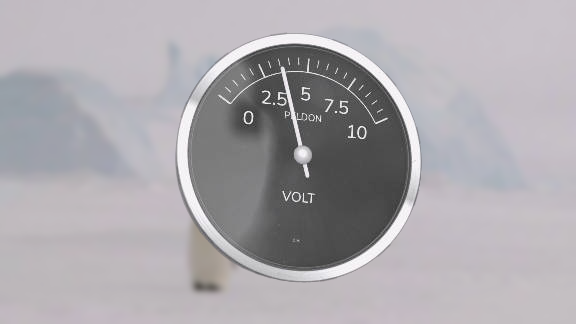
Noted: {"value": 3.5, "unit": "V"}
